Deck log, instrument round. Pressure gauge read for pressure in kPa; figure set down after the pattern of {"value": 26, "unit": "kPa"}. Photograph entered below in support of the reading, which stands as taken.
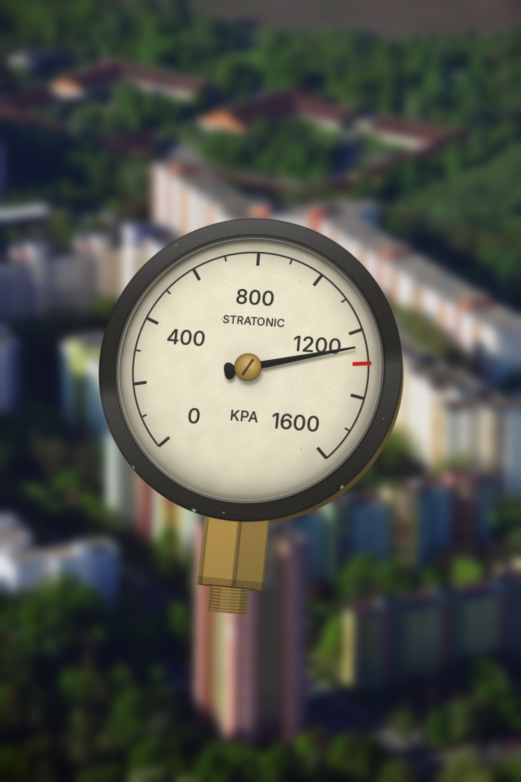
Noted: {"value": 1250, "unit": "kPa"}
